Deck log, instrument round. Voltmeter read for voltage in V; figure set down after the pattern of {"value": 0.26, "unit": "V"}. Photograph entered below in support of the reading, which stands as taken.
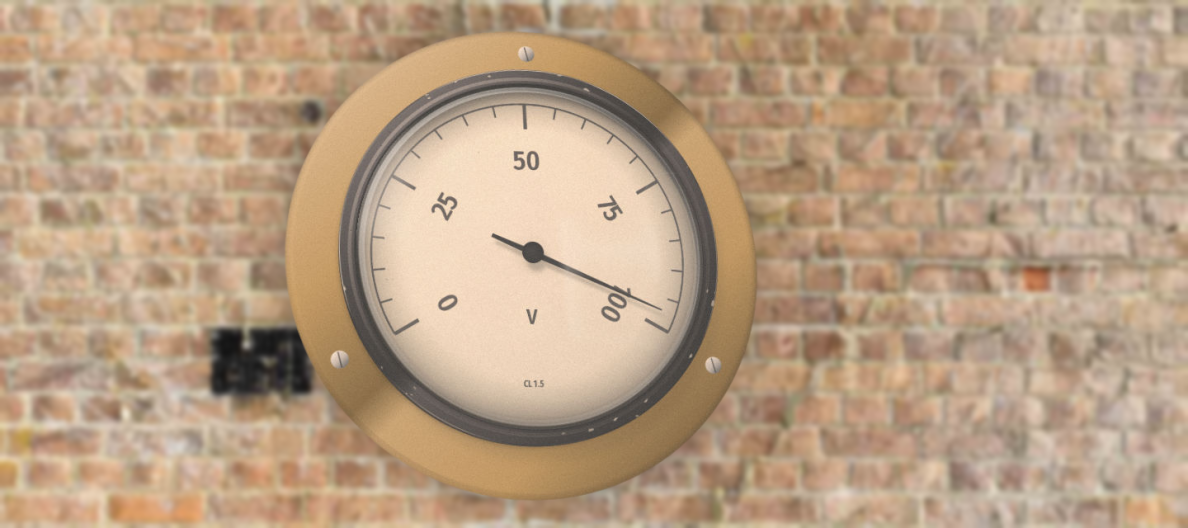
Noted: {"value": 97.5, "unit": "V"}
